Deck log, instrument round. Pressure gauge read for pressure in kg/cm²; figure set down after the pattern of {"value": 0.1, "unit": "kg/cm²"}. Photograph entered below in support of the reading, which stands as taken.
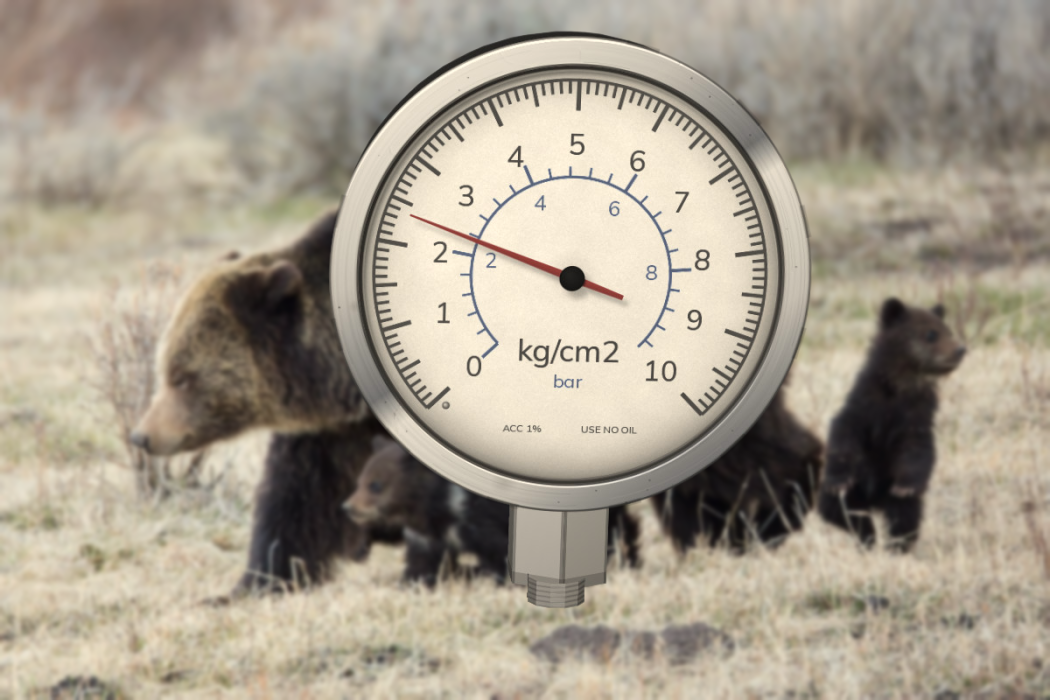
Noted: {"value": 2.4, "unit": "kg/cm²"}
